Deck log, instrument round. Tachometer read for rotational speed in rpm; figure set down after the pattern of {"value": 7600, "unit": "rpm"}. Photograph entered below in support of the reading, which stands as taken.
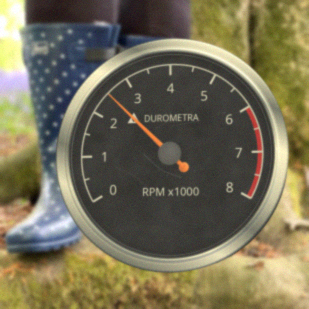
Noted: {"value": 2500, "unit": "rpm"}
